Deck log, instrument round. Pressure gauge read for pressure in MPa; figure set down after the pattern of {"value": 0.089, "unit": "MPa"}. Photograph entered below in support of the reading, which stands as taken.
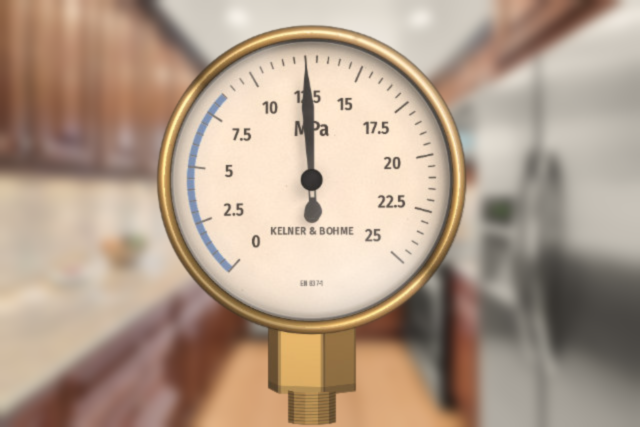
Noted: {"value": 12.5, "unit": "MPa"}
